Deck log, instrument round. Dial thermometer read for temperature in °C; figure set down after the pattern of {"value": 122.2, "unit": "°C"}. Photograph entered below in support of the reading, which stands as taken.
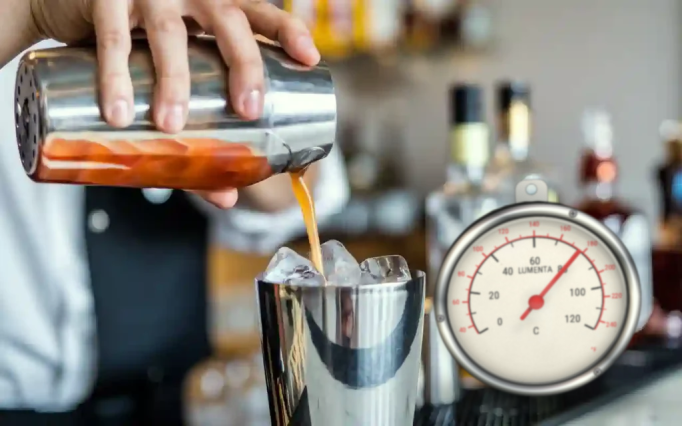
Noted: {"value": 80, "unit": "°C"}
